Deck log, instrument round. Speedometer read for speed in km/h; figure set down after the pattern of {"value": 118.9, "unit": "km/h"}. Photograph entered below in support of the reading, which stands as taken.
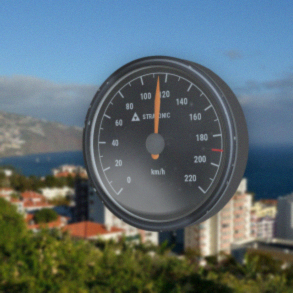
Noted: {"value": 115, "unit": "km/h"}
